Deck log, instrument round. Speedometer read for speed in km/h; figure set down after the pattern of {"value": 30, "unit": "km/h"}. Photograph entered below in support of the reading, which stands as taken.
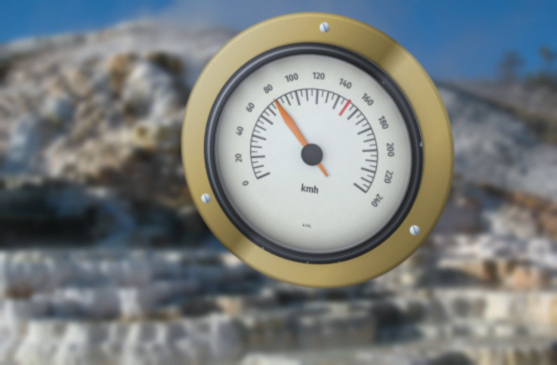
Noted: {"value": 80, "unit": "km/h"}
